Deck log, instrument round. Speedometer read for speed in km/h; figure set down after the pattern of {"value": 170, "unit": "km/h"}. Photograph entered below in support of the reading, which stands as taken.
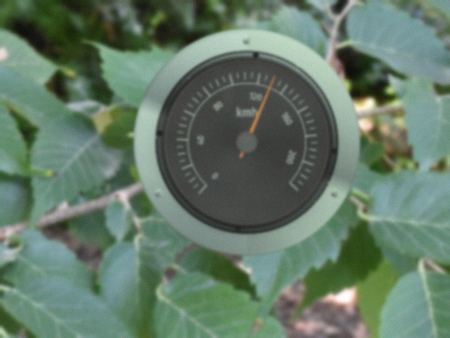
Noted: {"value": 130, "unit": "km/h"}
